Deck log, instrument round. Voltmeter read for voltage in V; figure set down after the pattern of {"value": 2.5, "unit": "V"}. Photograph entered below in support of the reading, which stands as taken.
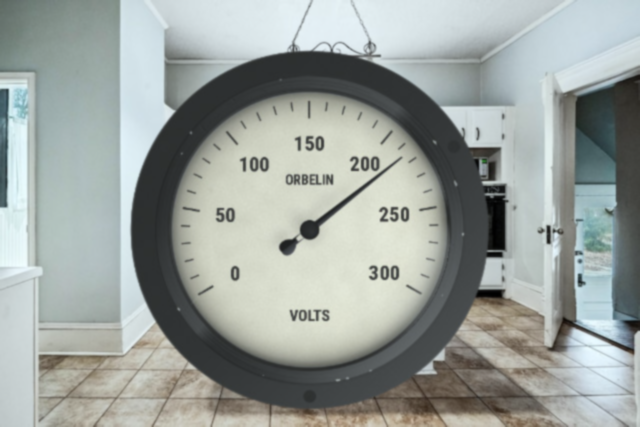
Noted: {"value": 215, "unit": "V"}
